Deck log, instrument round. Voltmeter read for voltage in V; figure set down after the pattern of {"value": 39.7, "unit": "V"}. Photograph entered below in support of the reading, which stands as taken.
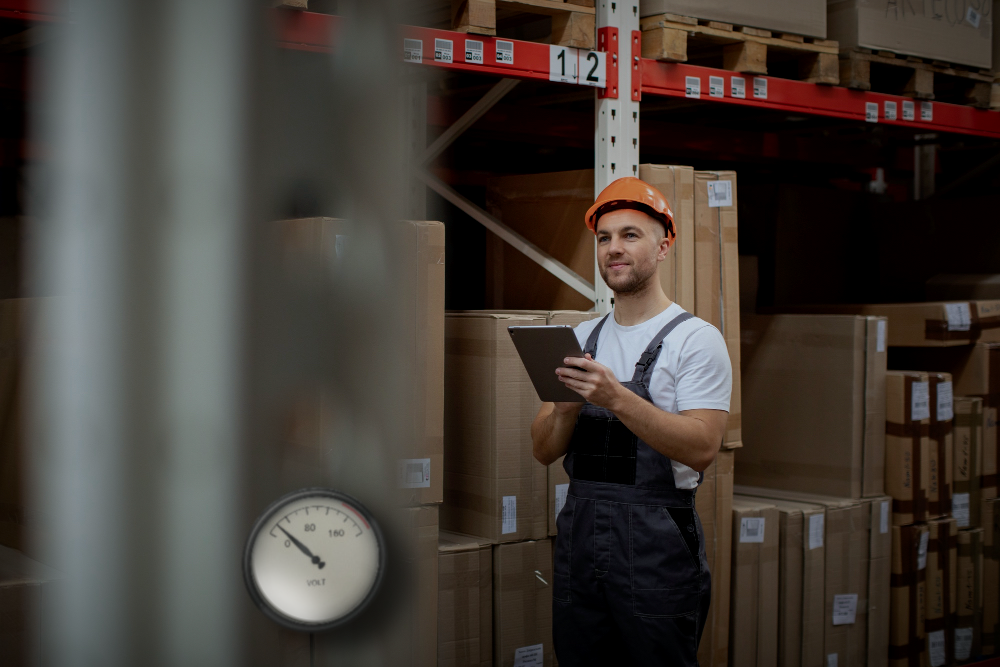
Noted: {"value": 20, "unit": "V"}
